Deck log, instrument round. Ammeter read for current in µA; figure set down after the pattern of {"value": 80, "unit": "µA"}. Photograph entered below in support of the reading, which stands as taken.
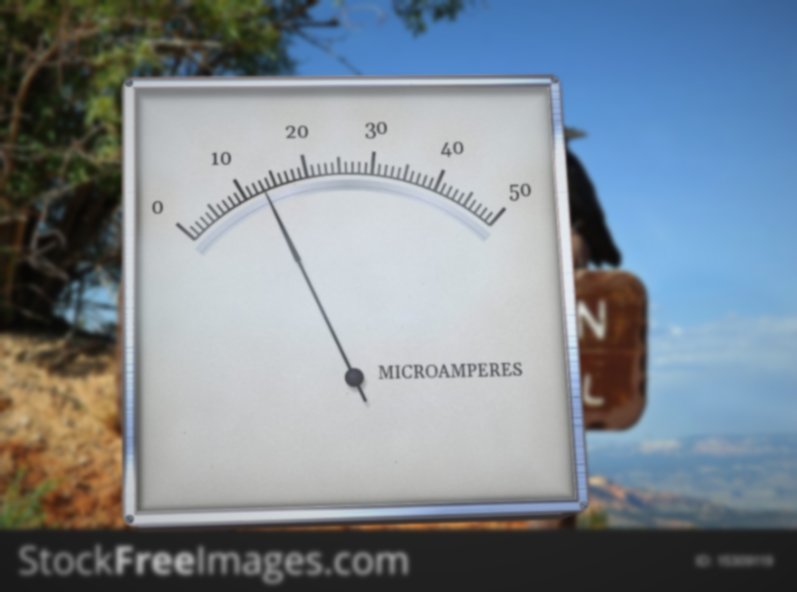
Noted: {"value": 13, "unit": "µA"}
